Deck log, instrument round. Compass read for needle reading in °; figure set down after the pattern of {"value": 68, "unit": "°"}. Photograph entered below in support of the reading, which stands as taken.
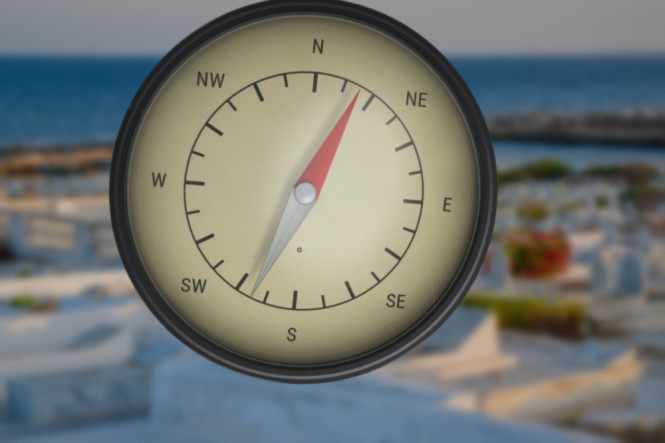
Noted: {"value": 22.5, "unit": "°"}
